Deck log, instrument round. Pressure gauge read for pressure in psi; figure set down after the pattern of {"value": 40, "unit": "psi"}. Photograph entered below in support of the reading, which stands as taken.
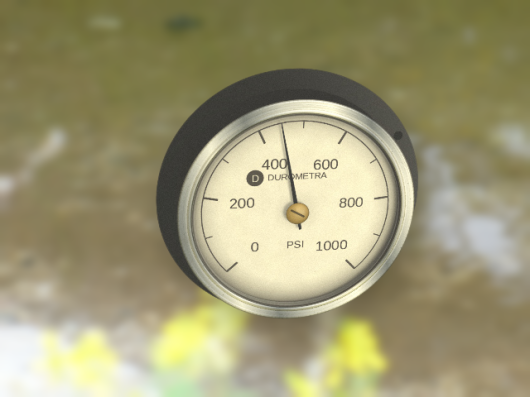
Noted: {"value": 450, "unit": "psi"}
